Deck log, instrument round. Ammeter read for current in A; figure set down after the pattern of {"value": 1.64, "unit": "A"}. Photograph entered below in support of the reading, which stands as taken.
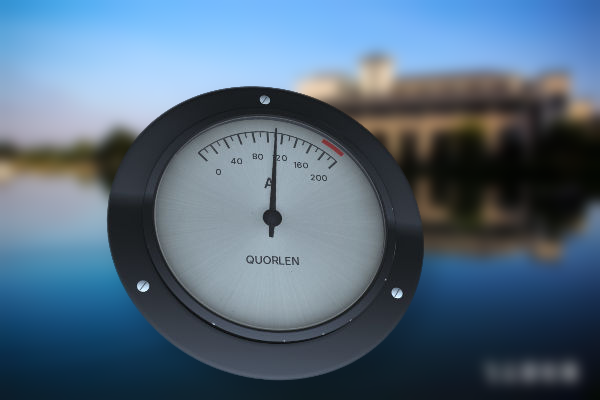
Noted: {"value": 110, "unit": "A"}
